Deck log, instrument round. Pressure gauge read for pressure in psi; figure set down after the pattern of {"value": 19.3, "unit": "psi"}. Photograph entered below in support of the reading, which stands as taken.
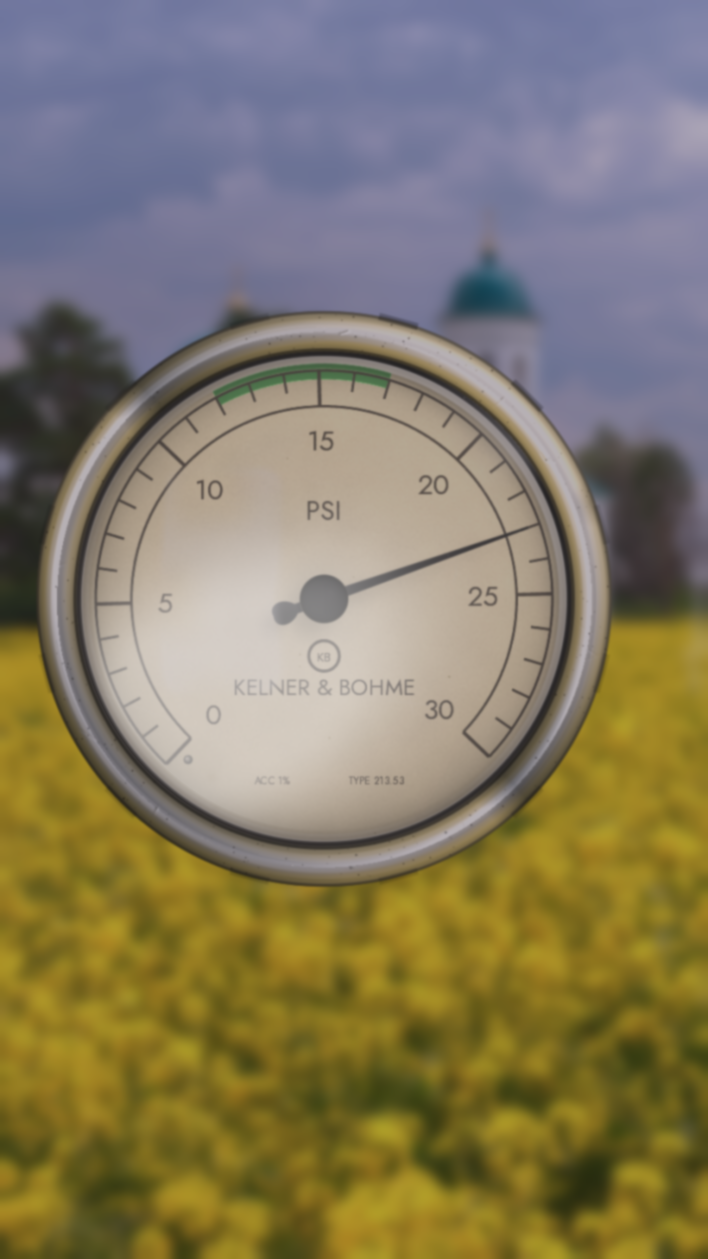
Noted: {"value": 23, "unit": "psi"}
